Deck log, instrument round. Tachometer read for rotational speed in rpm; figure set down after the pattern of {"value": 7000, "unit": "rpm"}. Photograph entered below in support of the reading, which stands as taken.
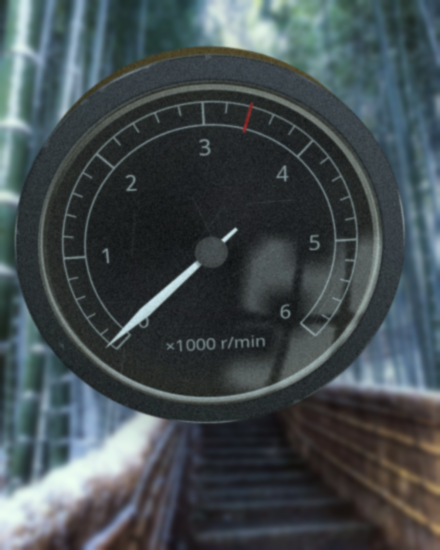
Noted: {"value": 100, "unit": "rpm"}
